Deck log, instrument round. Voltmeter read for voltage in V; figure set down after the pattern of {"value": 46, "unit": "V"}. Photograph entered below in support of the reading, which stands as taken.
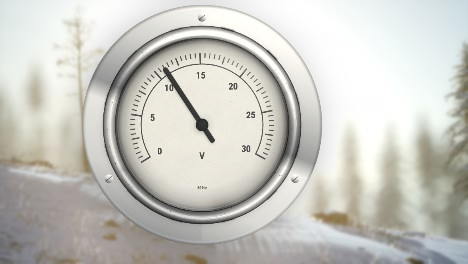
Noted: {"value": 11, "unit": "V"}
